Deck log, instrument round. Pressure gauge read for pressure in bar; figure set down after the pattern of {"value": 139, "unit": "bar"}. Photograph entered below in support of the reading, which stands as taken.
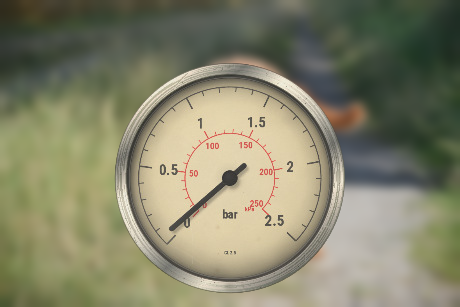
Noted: {"value": 0.05, "unit": "bar"}
